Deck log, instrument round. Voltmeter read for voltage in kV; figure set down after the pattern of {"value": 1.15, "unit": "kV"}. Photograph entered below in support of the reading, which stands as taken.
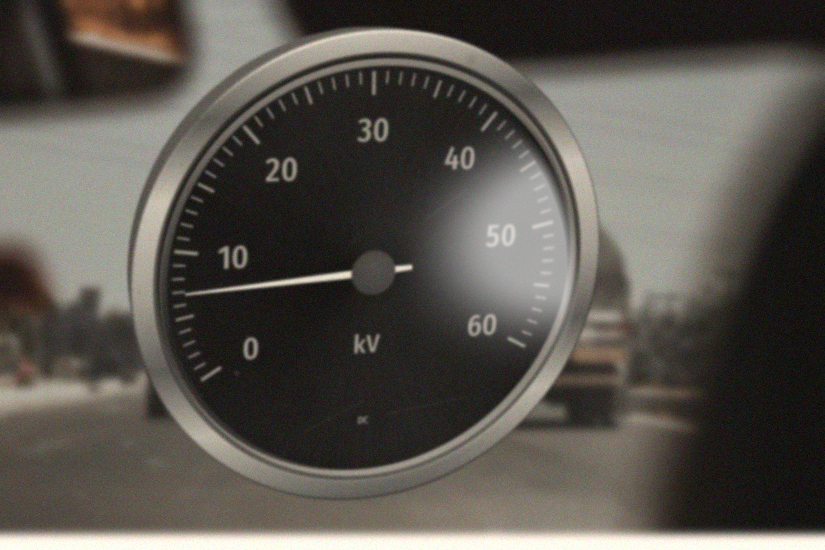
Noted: {"value": 7, "unit": "kV"}
